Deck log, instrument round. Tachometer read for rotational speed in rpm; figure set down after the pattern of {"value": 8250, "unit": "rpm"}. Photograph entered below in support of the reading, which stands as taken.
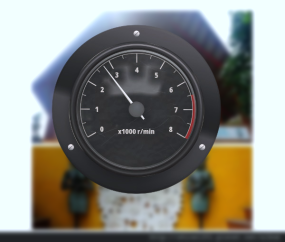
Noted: {"value": 2750, "unit": "rpm"}
